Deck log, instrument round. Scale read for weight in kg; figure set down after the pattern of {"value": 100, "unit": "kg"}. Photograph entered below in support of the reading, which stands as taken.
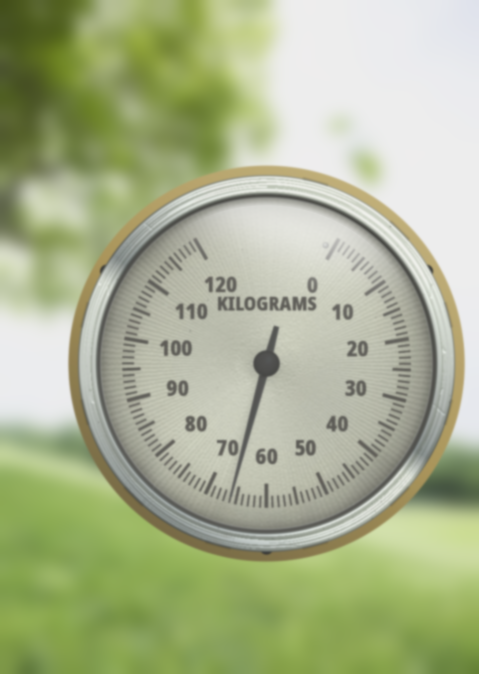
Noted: {"value": 66, "unit": "kg"}
